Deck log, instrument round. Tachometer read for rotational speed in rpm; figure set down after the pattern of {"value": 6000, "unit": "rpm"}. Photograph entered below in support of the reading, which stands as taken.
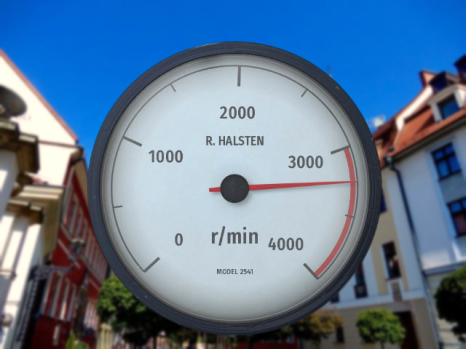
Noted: {"value": 3250, "unit": "rpm"}
